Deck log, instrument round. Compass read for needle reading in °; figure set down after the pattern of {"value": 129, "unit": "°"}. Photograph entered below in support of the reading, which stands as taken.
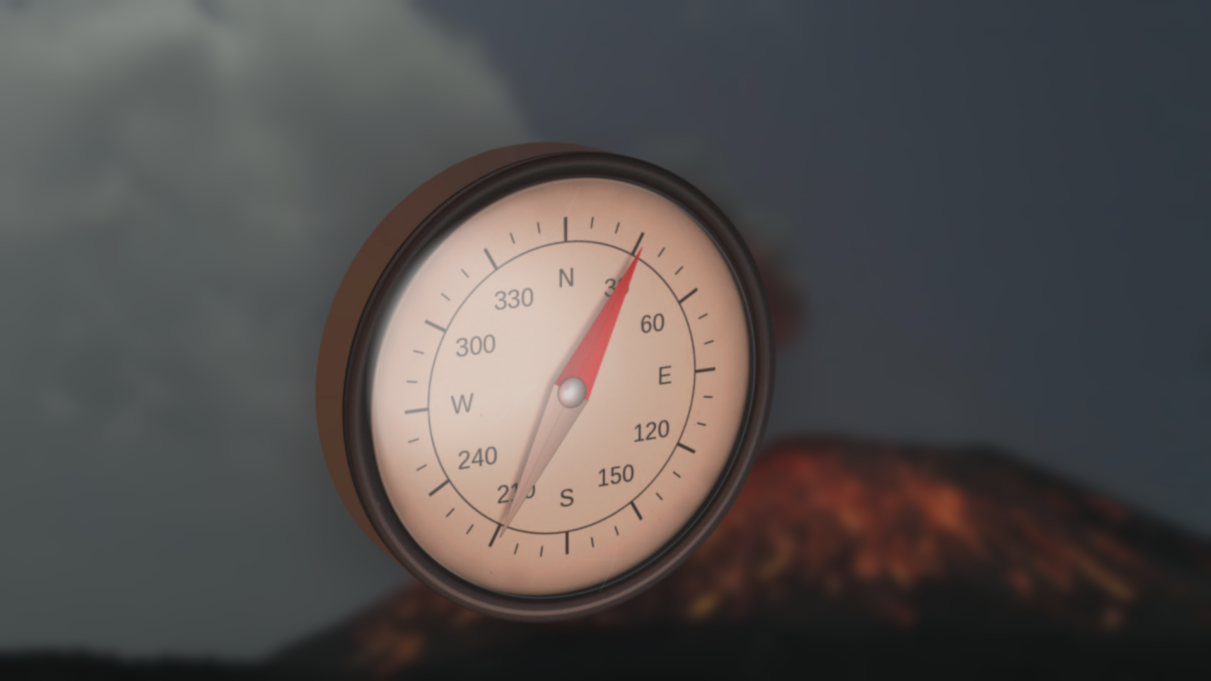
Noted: {"value": 30, "unit": "°"}
